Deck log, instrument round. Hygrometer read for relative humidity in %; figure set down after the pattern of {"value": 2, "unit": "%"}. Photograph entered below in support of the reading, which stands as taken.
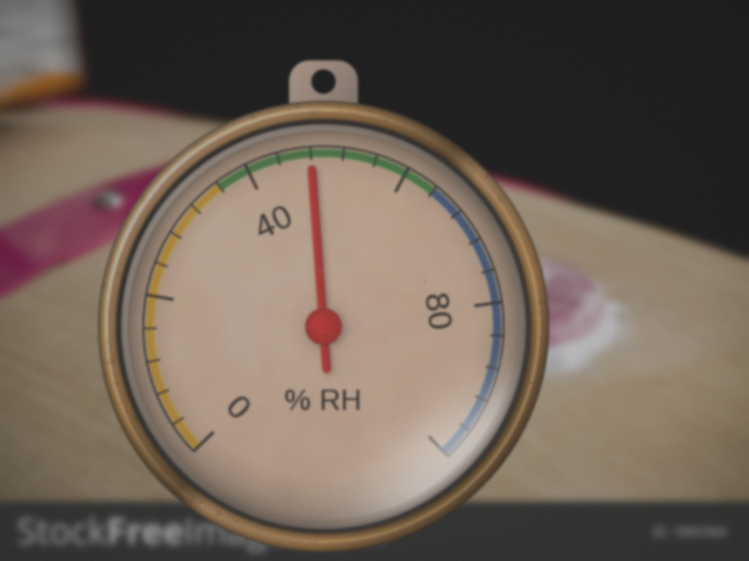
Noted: {"value": 48, "unit": "%"}
